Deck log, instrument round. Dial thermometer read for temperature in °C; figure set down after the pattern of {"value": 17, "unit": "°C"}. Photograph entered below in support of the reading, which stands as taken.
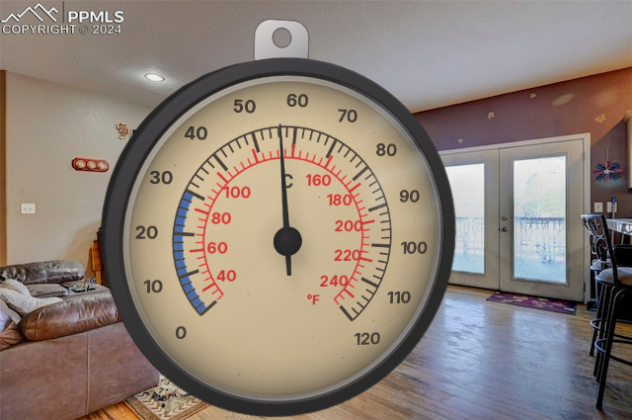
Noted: {"value": 56, "unit": "°C"}
